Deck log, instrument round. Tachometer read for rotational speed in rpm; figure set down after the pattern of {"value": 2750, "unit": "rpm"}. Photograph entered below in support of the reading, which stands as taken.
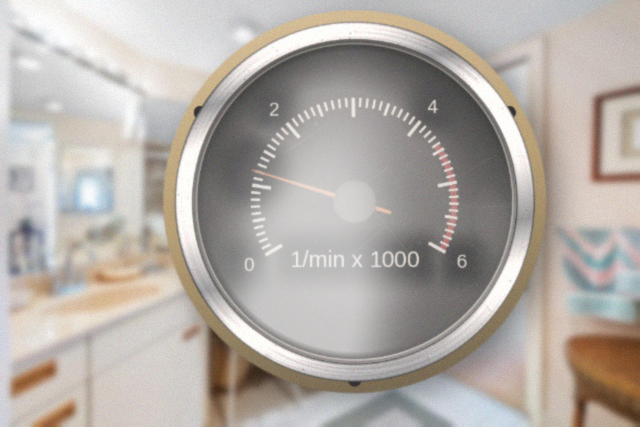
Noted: {"value": 1200, "unit": "rpm"}
